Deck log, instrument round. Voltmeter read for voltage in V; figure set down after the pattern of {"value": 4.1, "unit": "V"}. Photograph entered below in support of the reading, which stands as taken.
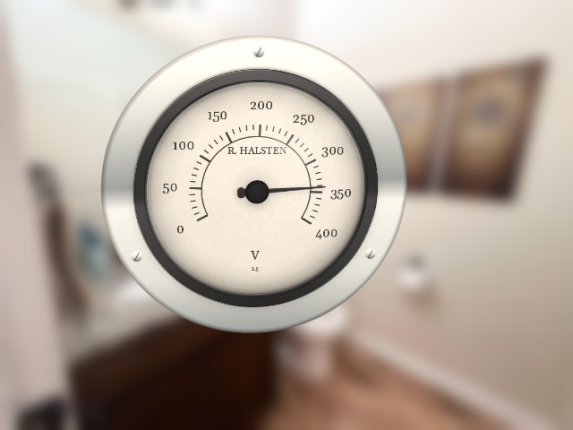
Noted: {"value": 340, "unit": "V"}
